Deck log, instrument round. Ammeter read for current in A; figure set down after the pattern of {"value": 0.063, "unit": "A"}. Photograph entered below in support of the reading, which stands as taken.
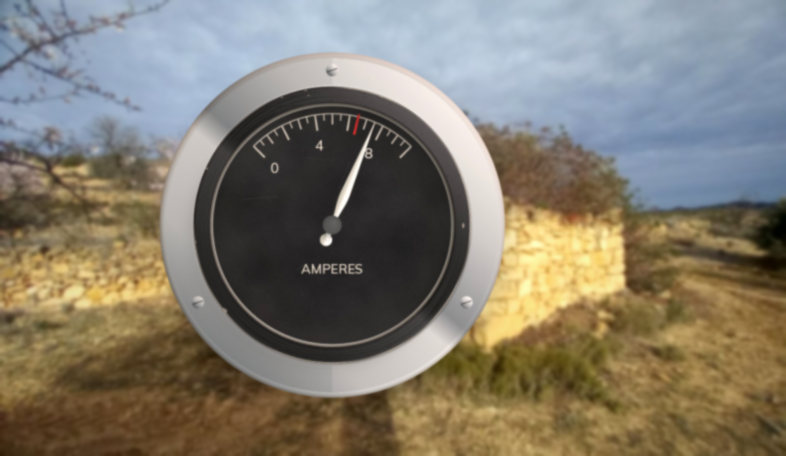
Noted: {"value": 7.5, "unit": "A"}
